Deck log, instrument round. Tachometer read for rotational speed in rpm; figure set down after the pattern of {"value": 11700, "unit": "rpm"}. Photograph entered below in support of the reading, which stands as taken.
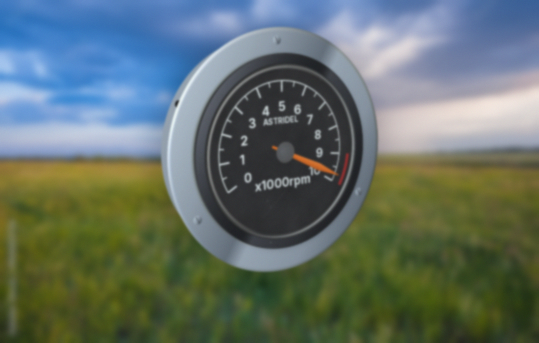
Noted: {"value": 9750, "unit": "rpm"}
